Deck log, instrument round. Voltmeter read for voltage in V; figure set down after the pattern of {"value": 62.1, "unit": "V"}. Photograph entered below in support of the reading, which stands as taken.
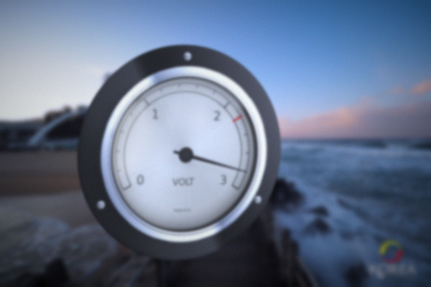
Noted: {"value": 2.8, "unit": "V"}
